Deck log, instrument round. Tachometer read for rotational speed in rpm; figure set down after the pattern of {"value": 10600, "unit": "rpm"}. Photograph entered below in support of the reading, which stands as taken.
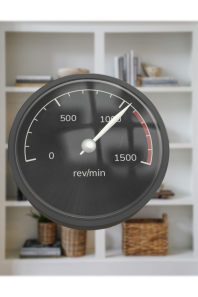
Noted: {"value": 1050, "unit": "rpm"}
